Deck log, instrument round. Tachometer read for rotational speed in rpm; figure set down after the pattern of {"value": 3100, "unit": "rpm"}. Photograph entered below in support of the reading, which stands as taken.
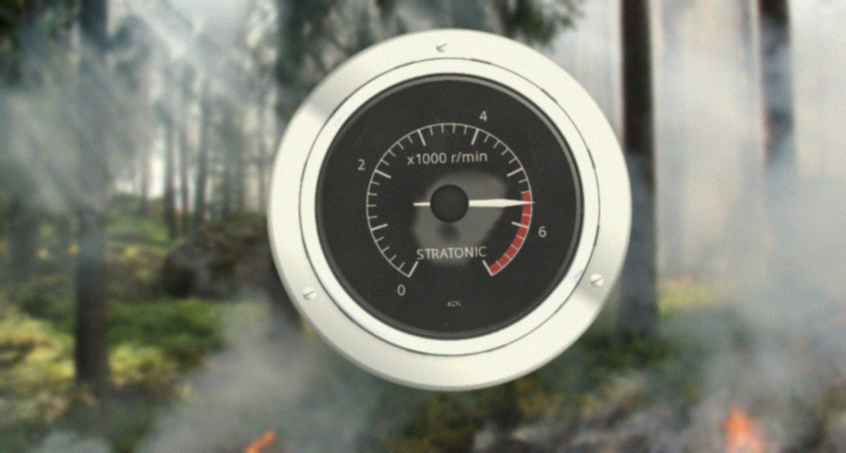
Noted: {"value": 5600, "unit": "rpm"}
